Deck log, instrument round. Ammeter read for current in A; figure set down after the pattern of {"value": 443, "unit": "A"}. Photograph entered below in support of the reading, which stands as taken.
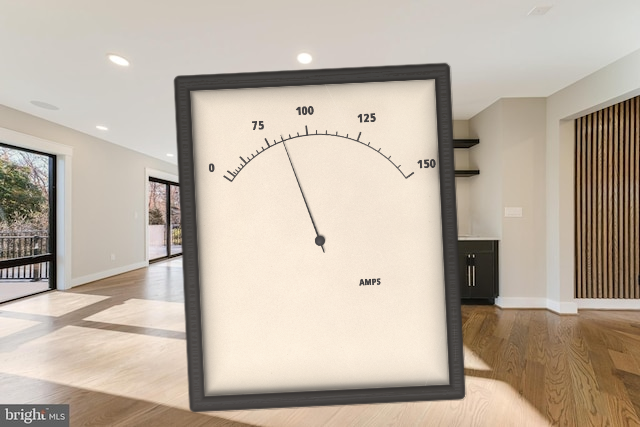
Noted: {"value": 85, "unit": "A"}
